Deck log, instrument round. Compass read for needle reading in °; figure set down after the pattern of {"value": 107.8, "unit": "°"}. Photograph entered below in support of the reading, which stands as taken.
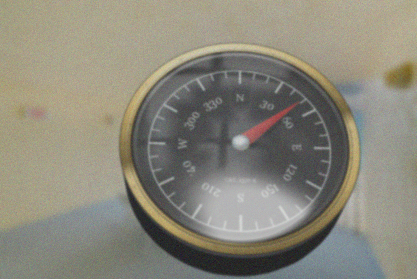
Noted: {"value": 50, "unit": "°"}
